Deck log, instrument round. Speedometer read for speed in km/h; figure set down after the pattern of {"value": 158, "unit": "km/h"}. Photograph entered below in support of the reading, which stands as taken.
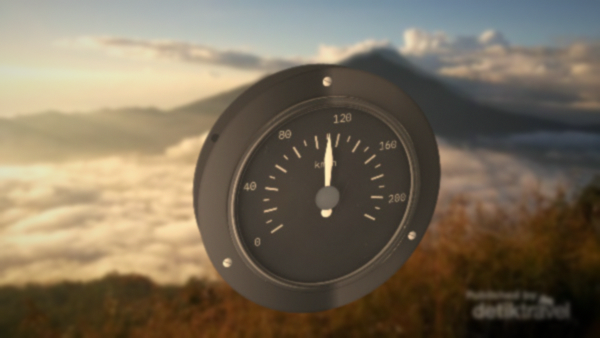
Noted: {"value": 110, "unit": "km/h"}
